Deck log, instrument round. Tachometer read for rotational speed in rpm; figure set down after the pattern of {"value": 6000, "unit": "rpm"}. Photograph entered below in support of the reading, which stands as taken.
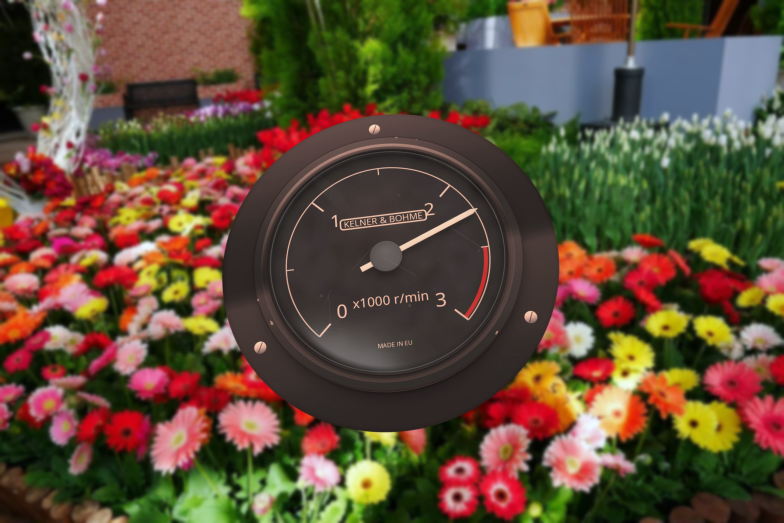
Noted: {"value": 2250, "unit": "rpm"}
